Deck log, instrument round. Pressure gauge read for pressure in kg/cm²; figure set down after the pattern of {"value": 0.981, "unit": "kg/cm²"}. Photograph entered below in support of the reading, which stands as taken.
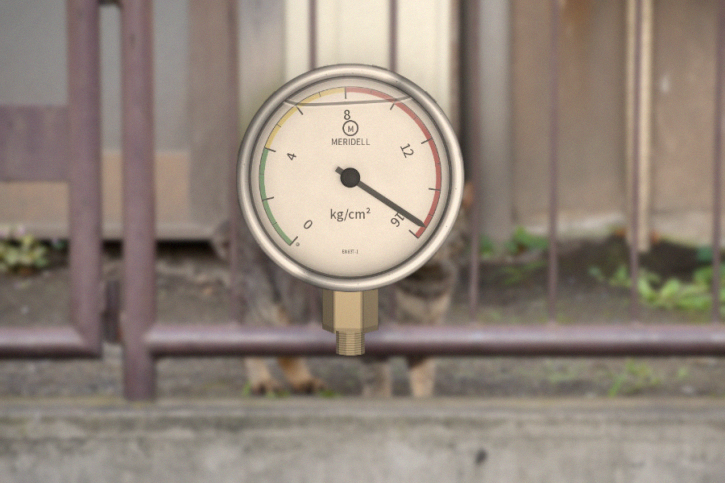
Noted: {"value": 15.5, "unit": "kg/cm²"}
